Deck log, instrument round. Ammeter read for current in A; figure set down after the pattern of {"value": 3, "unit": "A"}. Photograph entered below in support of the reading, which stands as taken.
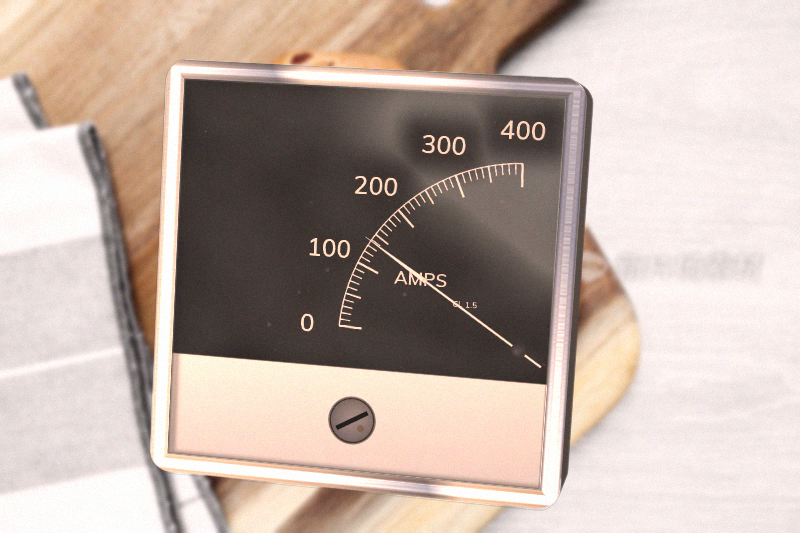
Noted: {"value": 140, "unit": "A"}
